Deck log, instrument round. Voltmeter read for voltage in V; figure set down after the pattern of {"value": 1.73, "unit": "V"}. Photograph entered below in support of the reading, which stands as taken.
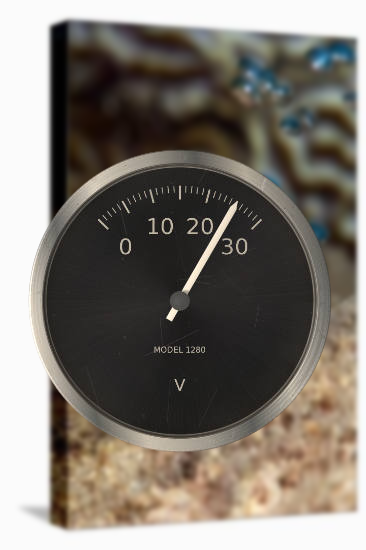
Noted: {"value": 25, "unit": "V"}
